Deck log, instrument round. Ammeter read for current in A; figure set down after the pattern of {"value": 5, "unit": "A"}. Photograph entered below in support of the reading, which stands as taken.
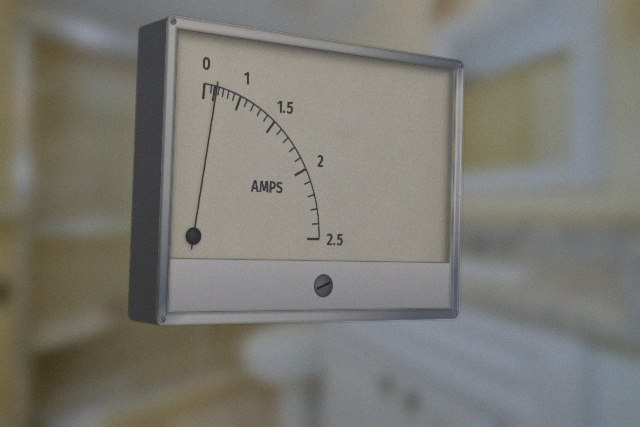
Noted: {"value": 0.5, "unit": "A"}
